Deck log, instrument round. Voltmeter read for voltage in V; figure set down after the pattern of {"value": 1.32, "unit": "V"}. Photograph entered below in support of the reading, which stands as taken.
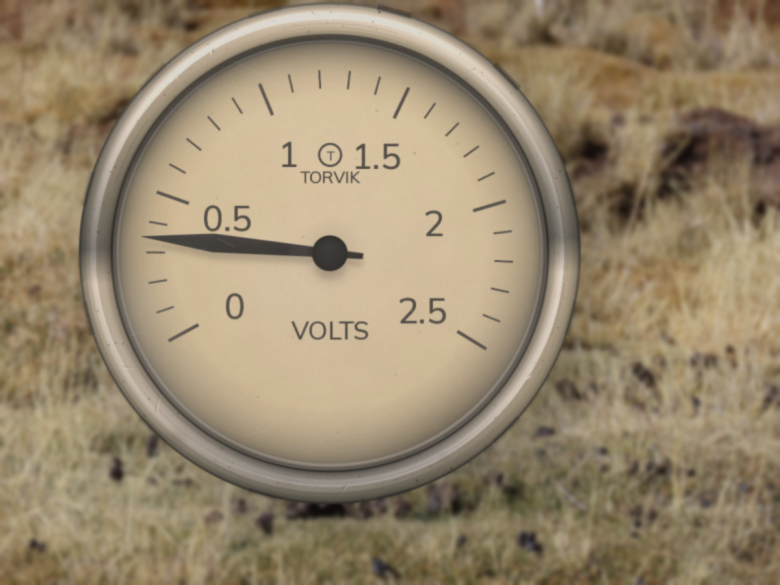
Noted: {"value": 0.35, "unit": "V"}
